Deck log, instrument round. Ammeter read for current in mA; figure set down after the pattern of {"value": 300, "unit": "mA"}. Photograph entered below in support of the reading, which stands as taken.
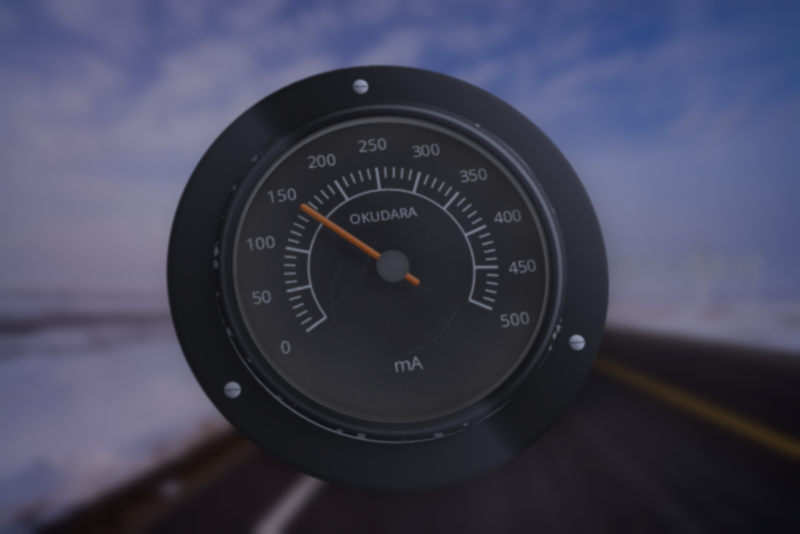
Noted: {"value": 150, "unit": "mA"}
